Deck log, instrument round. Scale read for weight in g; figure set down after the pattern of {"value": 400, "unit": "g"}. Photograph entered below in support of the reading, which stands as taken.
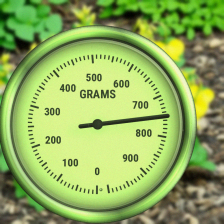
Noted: {"value": 750, "unit": "g"}
